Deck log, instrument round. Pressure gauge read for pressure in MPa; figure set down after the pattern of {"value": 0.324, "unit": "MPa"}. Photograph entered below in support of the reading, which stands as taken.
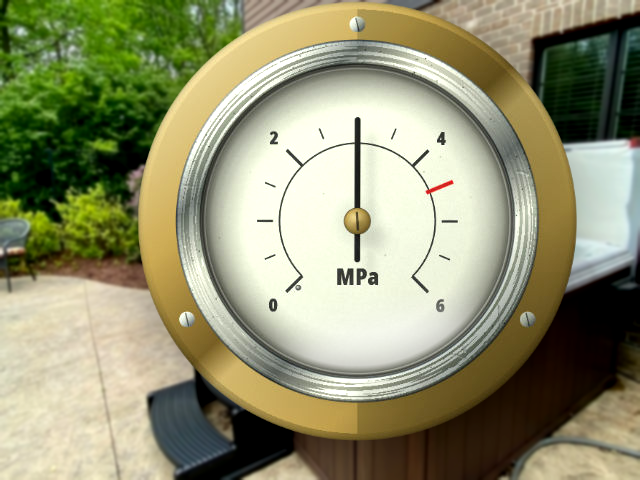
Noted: {"value": 3, "unit": "MPa"}
